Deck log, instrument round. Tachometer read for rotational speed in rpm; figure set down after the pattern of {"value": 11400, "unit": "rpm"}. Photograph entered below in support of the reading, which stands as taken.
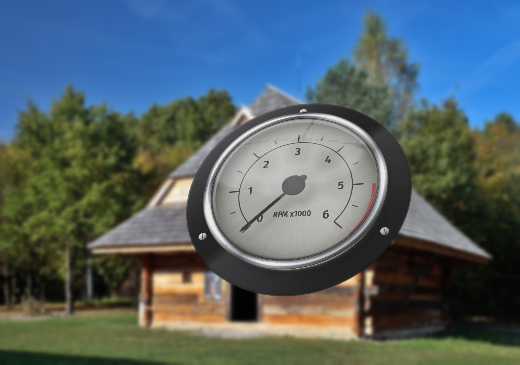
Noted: {"value": 0, "unit": "rpm"}
